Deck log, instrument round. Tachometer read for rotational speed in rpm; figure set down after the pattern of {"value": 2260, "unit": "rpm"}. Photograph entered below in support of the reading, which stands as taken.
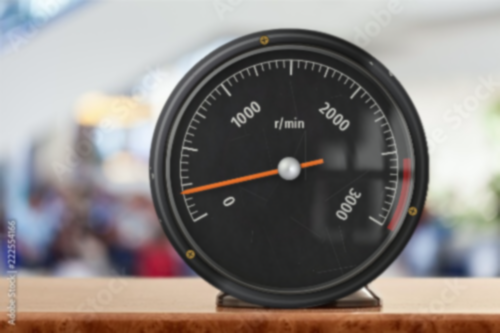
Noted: {"value": 200, "unit": "rpm"}
